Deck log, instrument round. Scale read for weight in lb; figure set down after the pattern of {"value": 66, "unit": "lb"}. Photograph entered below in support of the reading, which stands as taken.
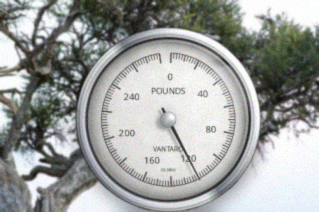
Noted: {"value": 120, "unit": "lb"}
